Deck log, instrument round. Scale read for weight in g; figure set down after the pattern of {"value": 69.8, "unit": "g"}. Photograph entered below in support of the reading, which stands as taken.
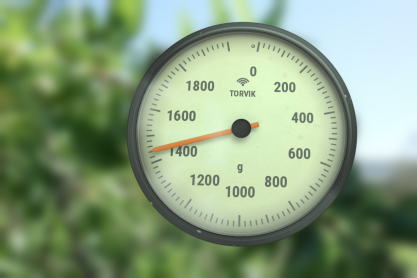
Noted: {"value": 1440, "unit": "g"}
